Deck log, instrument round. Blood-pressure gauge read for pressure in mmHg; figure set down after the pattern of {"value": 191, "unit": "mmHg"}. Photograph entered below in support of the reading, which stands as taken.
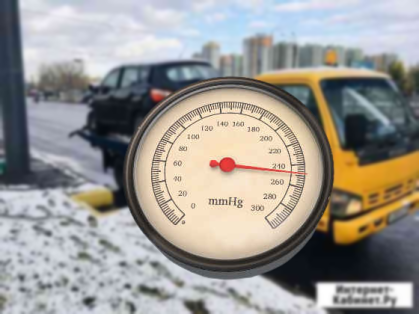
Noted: {"value": 250, "unit": "mmHg"}
